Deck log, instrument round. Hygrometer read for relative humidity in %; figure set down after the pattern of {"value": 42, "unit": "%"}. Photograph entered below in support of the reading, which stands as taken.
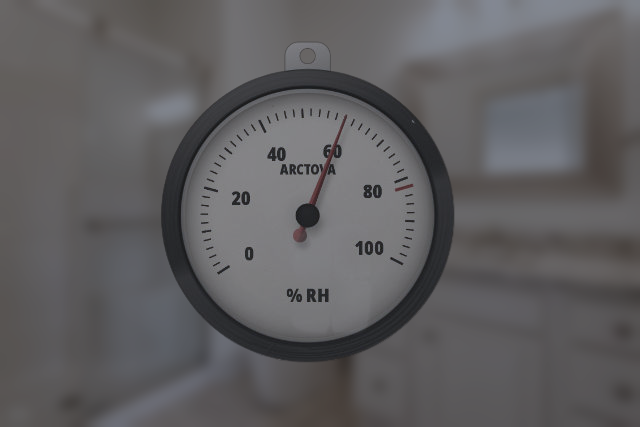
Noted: {"value": 60, "unit": "%"}
